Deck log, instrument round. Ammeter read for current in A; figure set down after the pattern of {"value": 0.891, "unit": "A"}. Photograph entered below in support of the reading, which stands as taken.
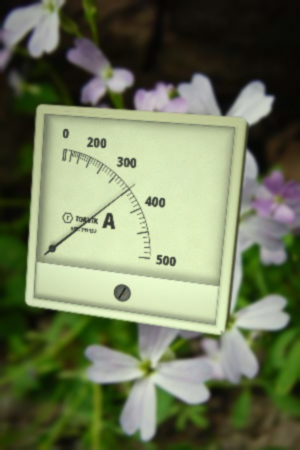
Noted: {"value": 350, "unit": "A"}
